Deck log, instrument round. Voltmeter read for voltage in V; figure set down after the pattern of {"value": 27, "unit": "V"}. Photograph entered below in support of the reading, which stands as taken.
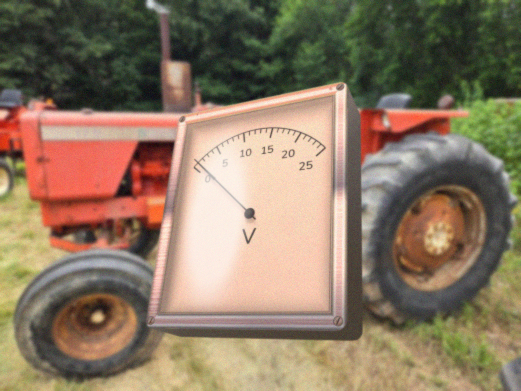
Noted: {"value": 1, "unit": "V"}
